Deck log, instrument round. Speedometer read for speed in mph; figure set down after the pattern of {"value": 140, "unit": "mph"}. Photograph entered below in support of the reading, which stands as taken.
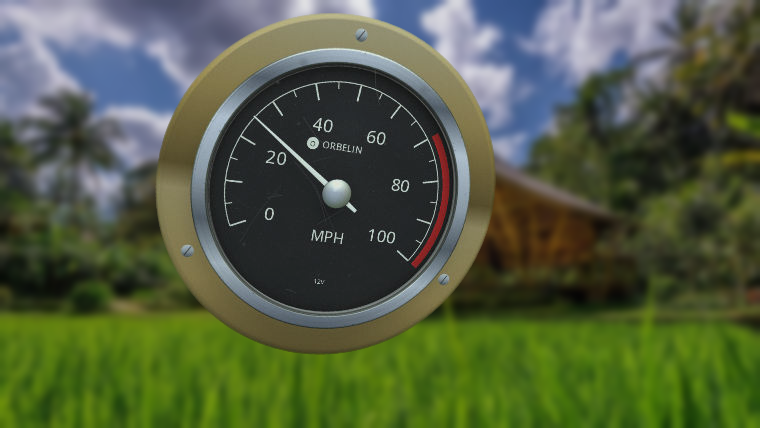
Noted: {"value": 25, "unit": "mph"}
